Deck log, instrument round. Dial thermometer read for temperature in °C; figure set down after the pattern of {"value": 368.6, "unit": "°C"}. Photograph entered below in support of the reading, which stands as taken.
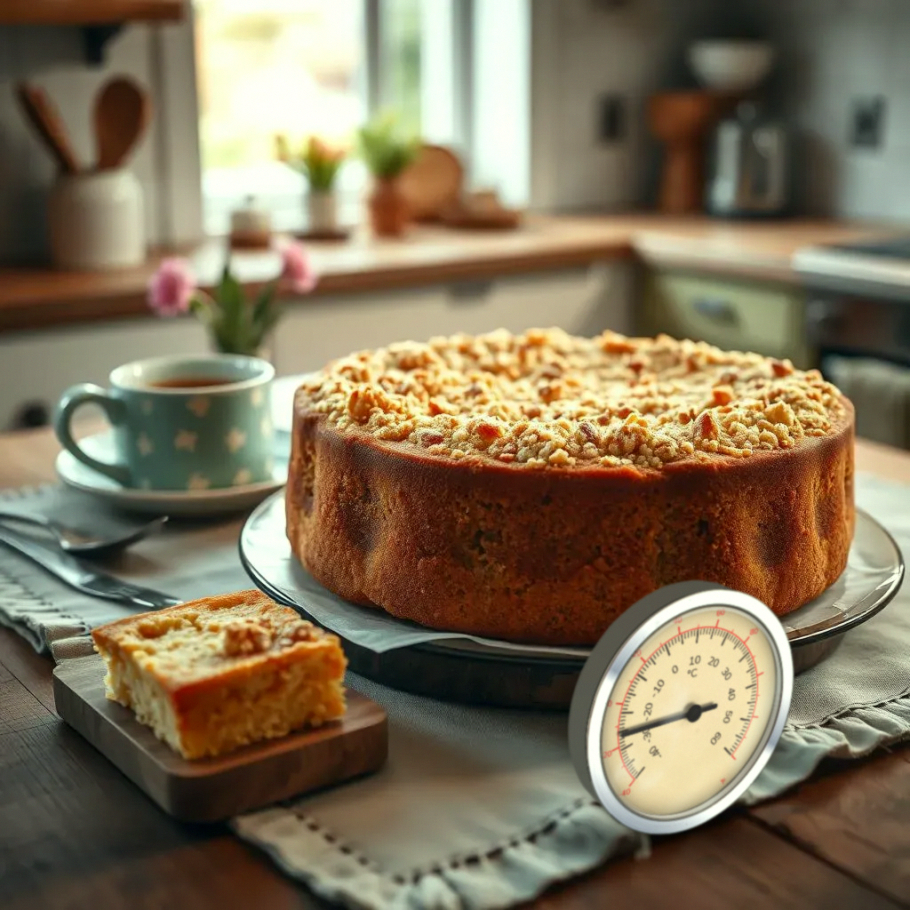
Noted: {"value": -25, "unit": "°C"}
